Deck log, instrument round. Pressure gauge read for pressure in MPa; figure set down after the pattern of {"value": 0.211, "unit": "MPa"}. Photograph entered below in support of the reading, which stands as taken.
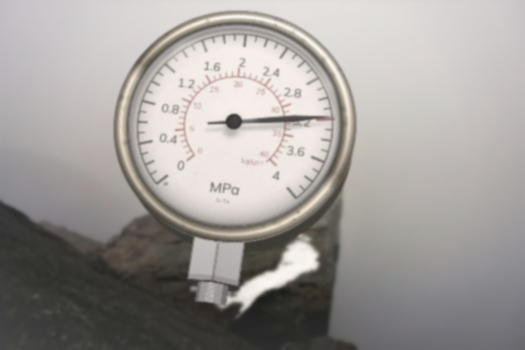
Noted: {"value": 3.2, "unit": "MPa"}
